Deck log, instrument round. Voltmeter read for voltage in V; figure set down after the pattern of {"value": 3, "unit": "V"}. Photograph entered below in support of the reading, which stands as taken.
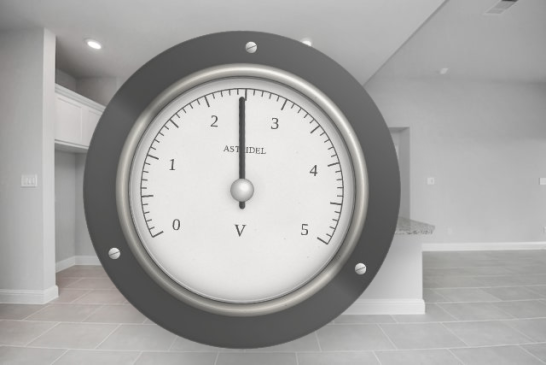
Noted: {"value": 2.45, "unit": "V"}
